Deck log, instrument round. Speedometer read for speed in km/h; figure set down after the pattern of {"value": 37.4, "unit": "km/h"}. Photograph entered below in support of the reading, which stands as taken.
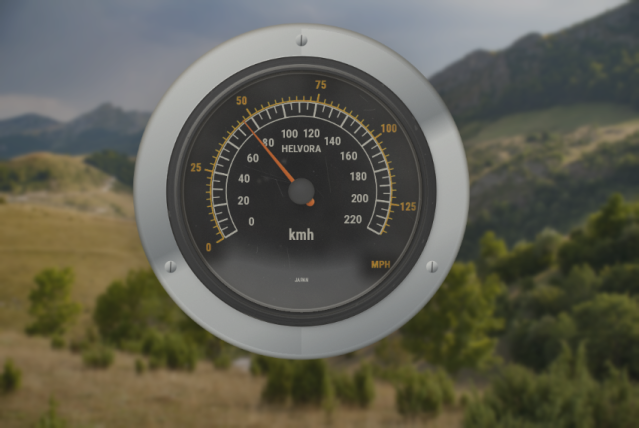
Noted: {"value": 75, "unit": "km/h"}
